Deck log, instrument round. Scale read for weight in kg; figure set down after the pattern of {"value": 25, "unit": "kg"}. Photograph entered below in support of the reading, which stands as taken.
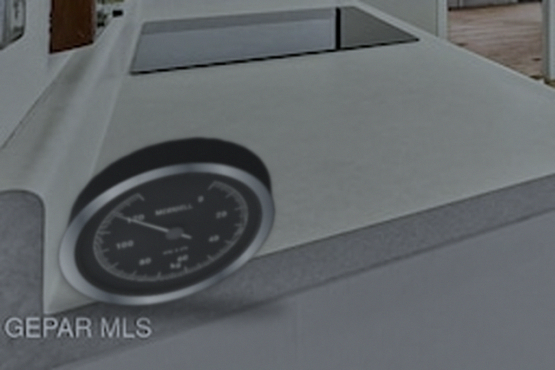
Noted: {"value": 120, "unit": "kg"}
